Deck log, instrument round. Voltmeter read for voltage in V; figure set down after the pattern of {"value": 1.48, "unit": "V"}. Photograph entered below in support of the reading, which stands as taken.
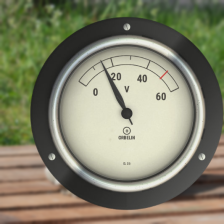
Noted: {"value": 15, "unit": "V"}
